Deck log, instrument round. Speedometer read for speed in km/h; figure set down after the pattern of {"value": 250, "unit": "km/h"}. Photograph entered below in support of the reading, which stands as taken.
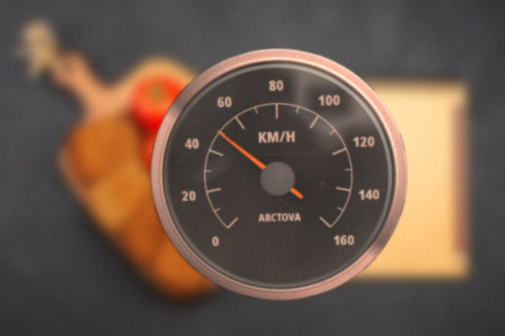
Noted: {"value": 50, "unit": "km/h"}
